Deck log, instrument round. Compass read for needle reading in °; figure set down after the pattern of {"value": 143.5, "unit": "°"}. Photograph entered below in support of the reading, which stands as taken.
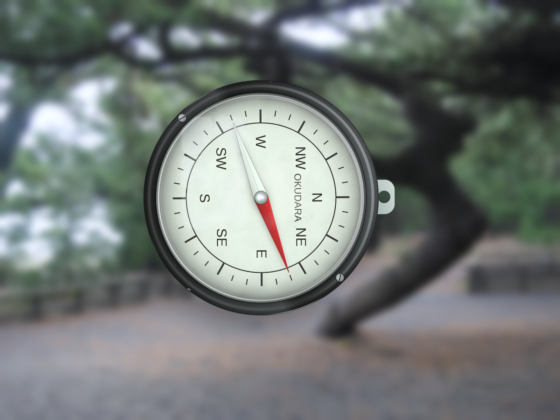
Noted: {"value": 70, "unit": "°"}
